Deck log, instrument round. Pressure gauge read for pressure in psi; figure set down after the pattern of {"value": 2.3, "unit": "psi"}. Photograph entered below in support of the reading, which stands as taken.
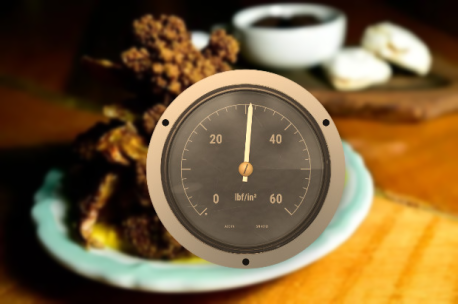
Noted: {"value": 31, "unit": "psi"}
